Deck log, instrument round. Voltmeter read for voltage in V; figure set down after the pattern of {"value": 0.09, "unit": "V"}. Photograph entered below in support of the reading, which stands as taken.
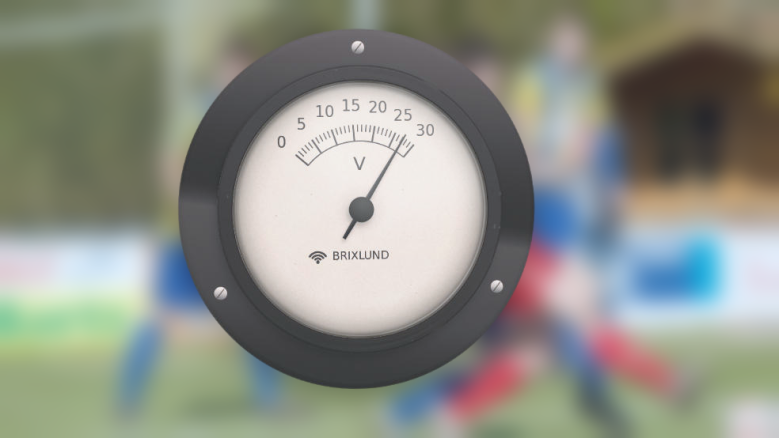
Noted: {"value": 27, "unit": "V"}
